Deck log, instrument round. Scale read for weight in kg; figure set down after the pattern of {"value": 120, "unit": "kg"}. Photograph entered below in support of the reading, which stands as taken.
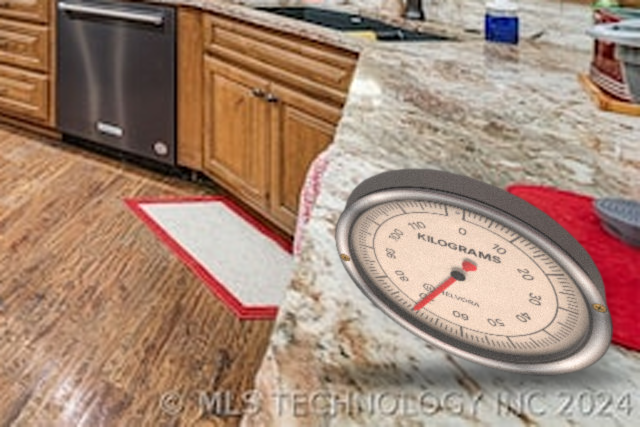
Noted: {"value": 70, "unit": "kg"}
